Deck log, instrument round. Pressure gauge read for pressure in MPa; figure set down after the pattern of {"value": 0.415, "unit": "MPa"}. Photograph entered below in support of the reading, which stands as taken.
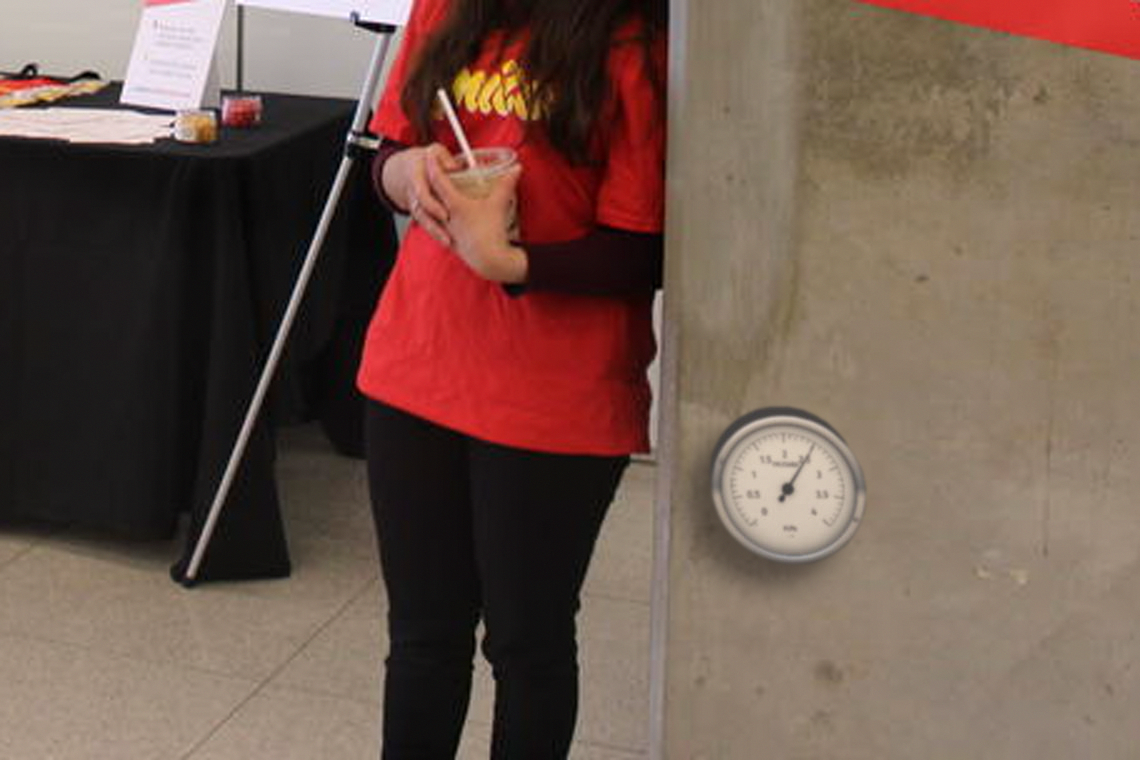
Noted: {"value": 2.5, "unit": "MPa"}
